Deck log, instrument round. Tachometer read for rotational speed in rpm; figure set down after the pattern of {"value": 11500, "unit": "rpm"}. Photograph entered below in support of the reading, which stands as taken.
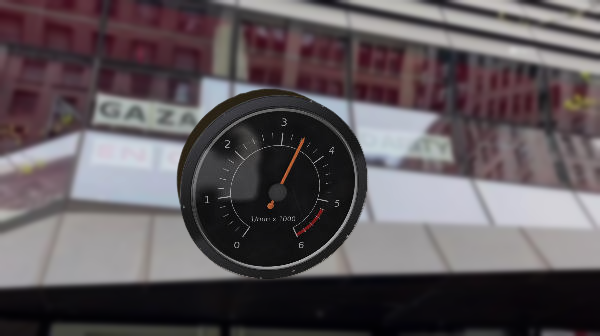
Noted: {"value": 3400, "unit": "rpm"}
